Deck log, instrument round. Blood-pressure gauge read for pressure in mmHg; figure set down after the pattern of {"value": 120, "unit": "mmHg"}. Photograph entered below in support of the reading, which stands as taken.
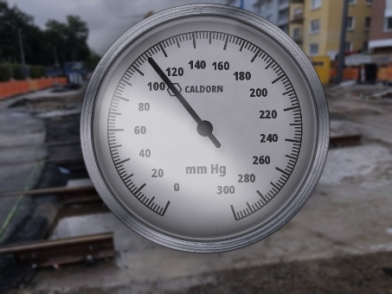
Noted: {"value": 110, "unit": "mmHg"}
